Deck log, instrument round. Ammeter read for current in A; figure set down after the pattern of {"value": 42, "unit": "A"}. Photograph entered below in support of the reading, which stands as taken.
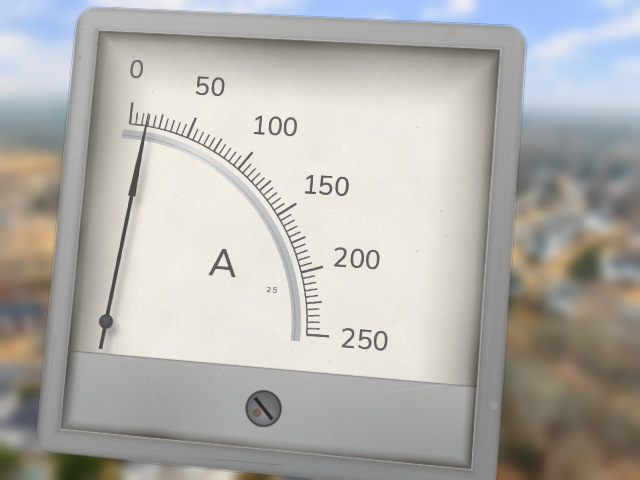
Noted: {"value": 15, "unit": "A"}
